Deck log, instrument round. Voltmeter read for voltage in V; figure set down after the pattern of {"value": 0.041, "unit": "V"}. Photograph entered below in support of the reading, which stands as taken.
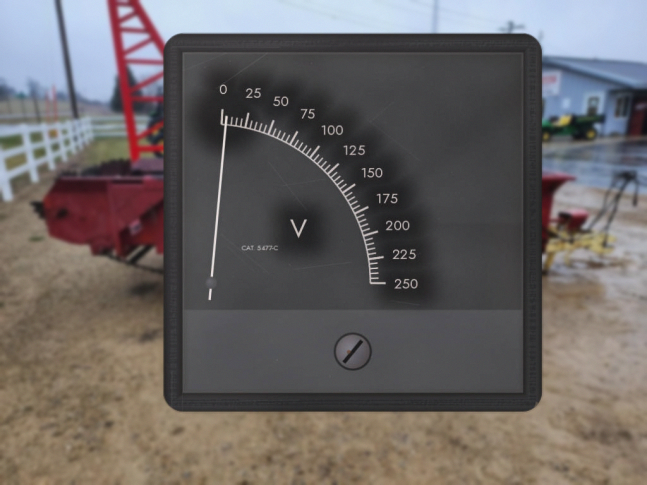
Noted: {"value": 5, "unit": "V"}
